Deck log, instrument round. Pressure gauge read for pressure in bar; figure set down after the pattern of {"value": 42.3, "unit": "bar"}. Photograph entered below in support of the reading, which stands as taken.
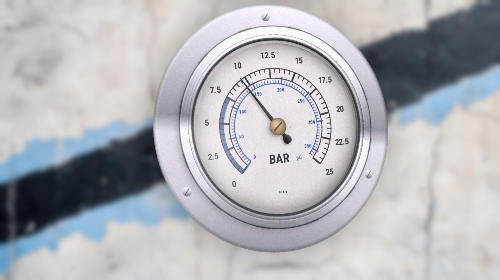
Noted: {"value": 9.5, "unit": "bar"}
